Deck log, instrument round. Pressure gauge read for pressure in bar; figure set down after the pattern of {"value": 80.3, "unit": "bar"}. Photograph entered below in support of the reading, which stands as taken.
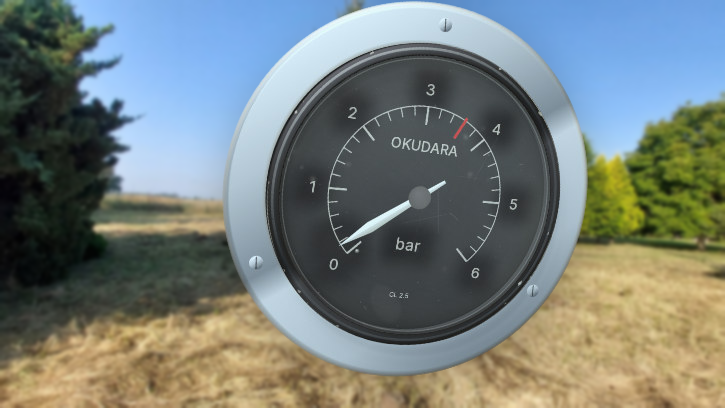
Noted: {"value": 0.2, "unit": "bar"}
